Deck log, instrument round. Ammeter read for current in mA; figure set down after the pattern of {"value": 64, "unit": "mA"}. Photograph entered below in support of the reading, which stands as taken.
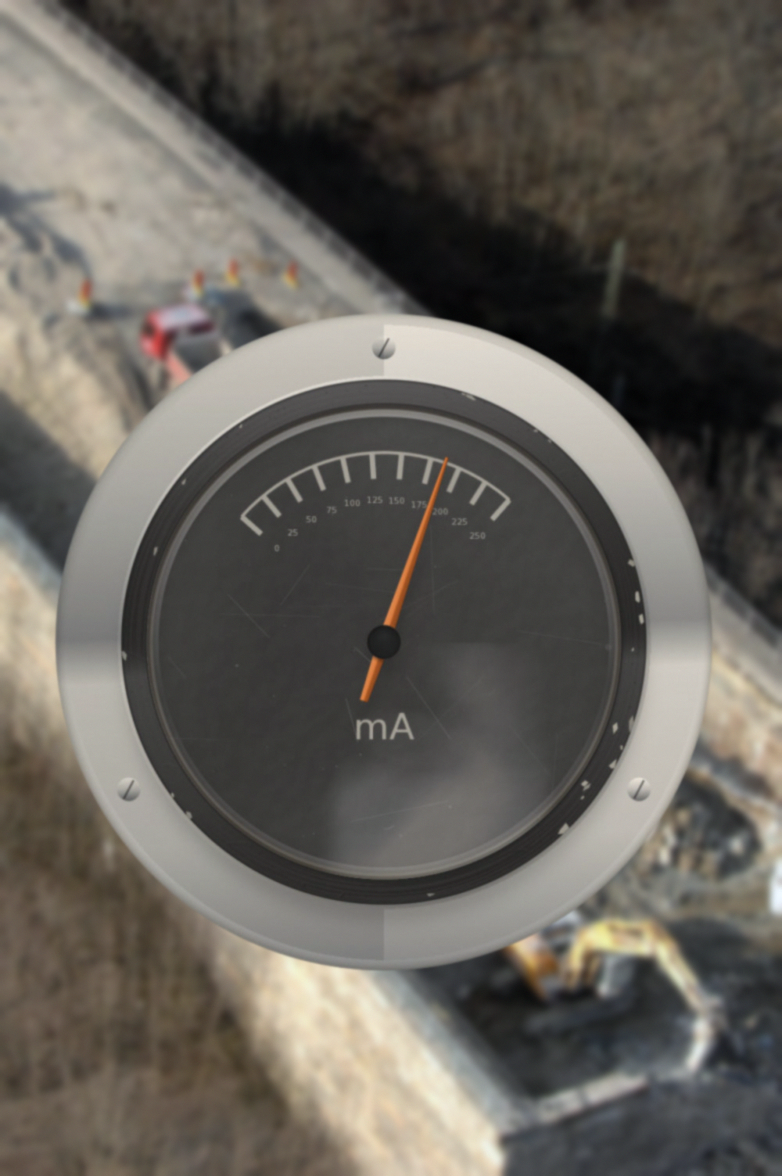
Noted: {"value": 187.5, "unit": "mA"}
